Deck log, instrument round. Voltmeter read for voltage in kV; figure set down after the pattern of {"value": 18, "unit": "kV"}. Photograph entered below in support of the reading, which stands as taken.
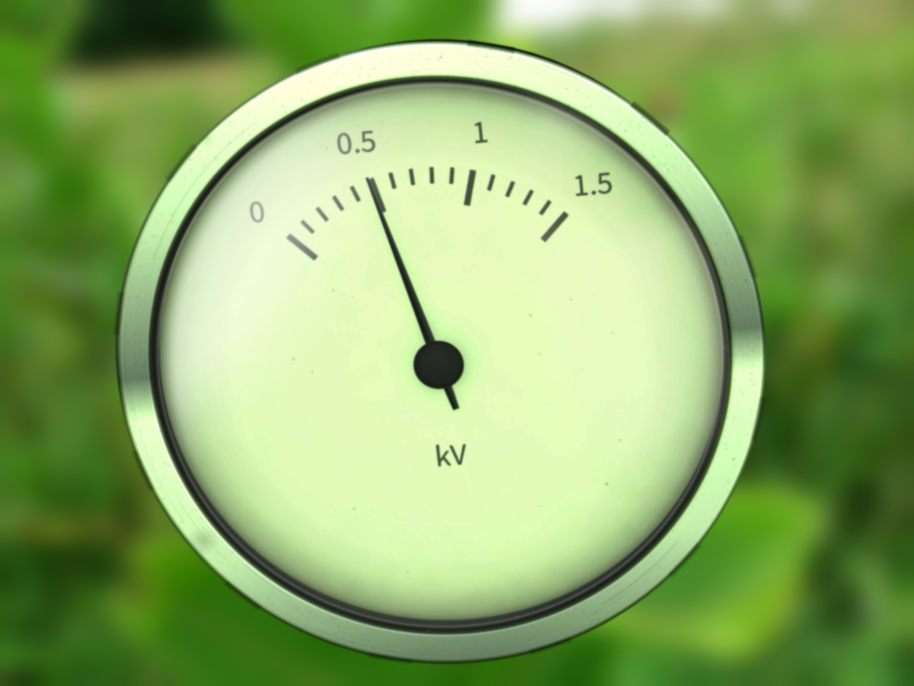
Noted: {"value": 0.5, "unit": "kV"}
